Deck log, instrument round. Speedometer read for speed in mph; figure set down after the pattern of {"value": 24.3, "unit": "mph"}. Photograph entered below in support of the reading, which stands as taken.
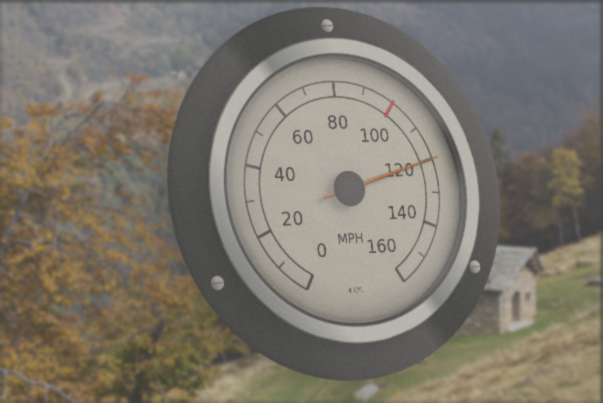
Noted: {"value": 120, "unit": "mph"}
